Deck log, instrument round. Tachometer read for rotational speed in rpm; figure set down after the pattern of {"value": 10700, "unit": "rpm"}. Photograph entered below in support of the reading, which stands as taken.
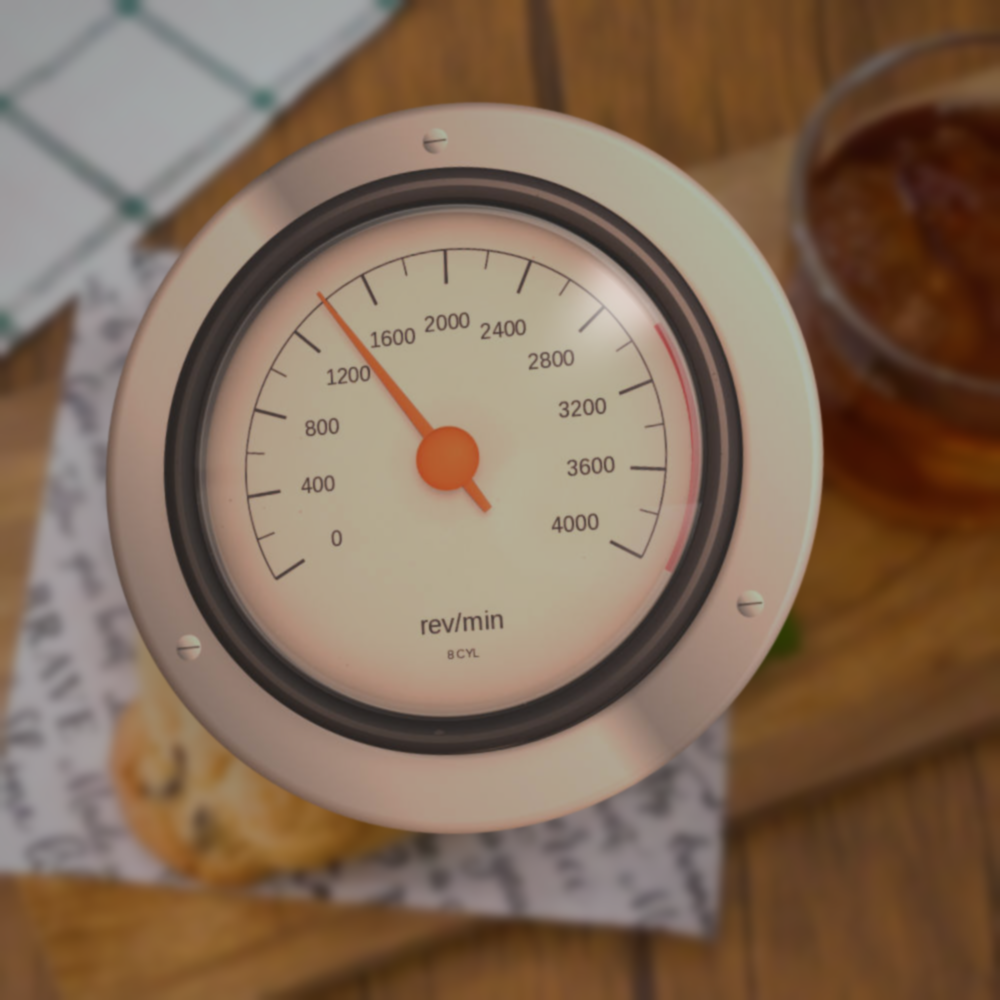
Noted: {"value": 1400, "unit": "rpm"}
